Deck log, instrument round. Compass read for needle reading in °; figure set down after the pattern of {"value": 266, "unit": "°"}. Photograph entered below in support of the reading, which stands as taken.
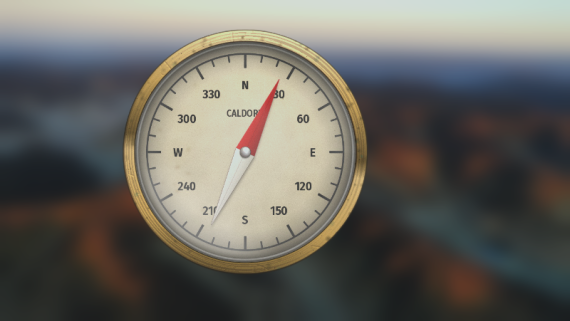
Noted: {"value": 25, "unit": "°"}
